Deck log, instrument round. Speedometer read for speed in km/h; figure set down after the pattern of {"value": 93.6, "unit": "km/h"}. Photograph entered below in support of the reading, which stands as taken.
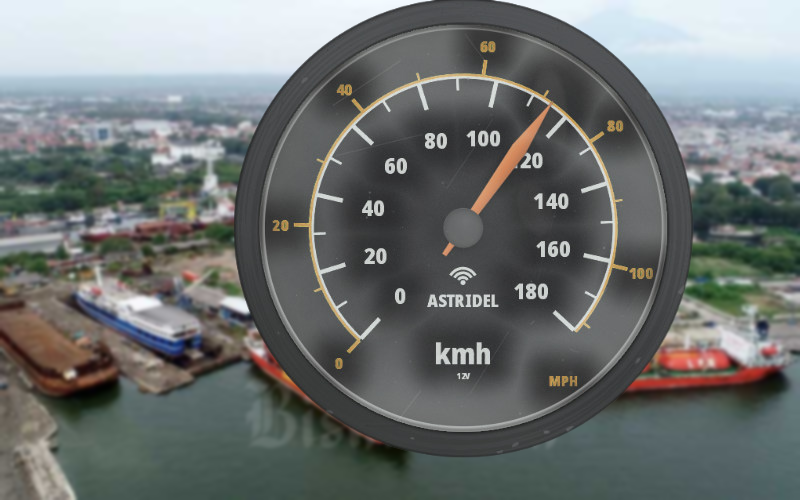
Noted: {"value": 115, "unit": "km/h"}
